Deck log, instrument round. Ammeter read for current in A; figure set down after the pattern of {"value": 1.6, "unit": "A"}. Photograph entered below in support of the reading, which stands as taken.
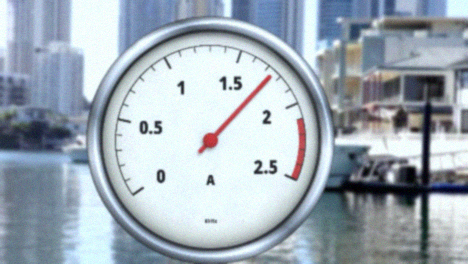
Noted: {"value": 1.75, "unit": "A"}
